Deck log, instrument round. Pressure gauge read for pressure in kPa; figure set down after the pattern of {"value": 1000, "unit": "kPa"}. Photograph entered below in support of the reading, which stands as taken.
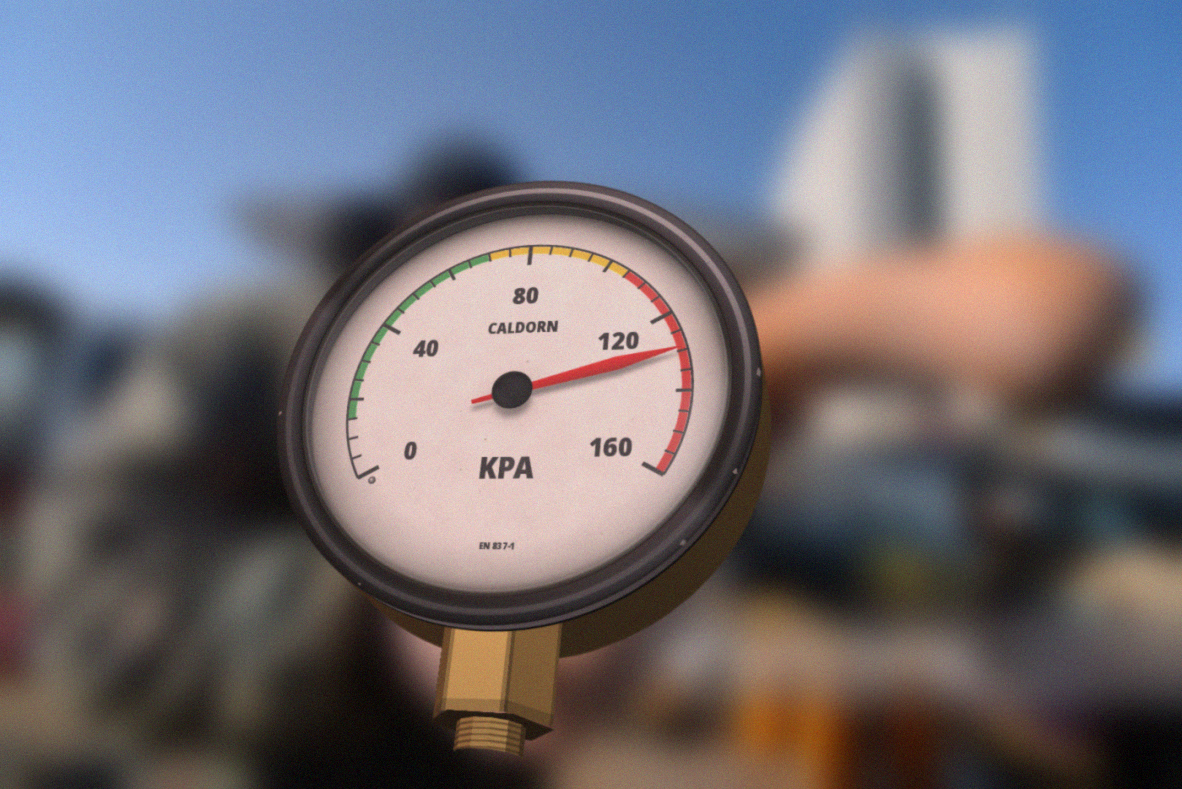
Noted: {"value": 130, "unit": "kPa"}
